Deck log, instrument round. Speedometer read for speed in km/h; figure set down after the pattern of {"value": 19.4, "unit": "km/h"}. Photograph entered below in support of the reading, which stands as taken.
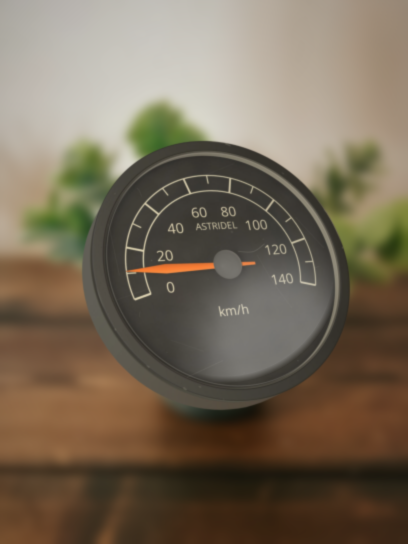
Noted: {"value": 10, "unit": "km/h"}
